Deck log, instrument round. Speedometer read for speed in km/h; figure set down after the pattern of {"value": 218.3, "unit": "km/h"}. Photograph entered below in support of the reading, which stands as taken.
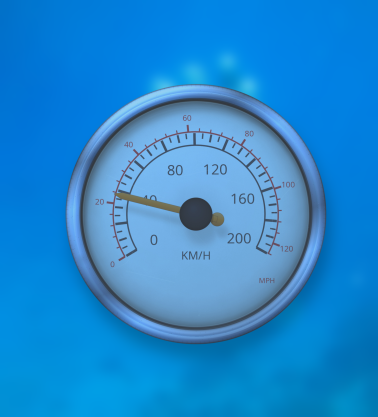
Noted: {"value": 37.5, "unit": "km/h"}
